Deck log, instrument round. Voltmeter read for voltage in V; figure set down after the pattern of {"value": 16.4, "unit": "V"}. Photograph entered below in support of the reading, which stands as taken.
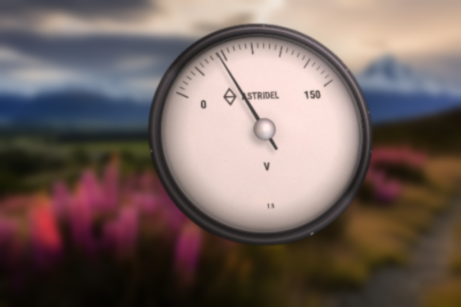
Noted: {"value": 45, "unit": "V"}
